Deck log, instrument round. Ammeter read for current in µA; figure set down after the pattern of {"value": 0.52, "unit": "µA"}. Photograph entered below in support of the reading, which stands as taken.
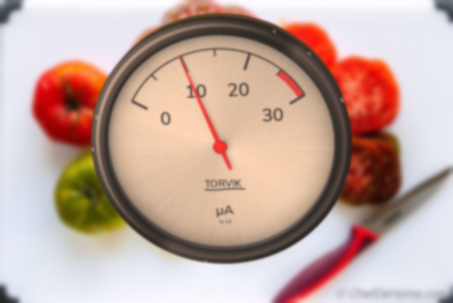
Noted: {"value": 10, "unit": "µA"}
